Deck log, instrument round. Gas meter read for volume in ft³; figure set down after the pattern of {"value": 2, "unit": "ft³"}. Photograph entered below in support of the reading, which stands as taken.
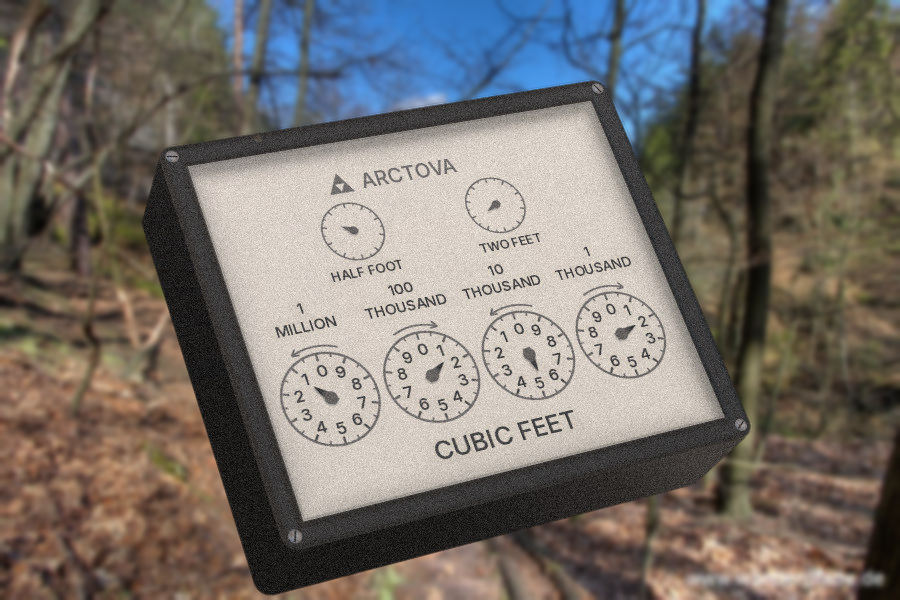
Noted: {"value": 115200, "unit": "ft³"}
